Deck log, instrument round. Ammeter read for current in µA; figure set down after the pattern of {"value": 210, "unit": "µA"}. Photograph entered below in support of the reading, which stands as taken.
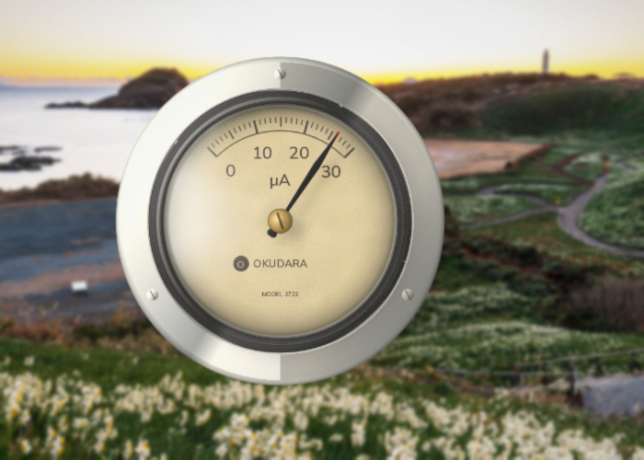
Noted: {"value": 26, "unit": "µA"}
